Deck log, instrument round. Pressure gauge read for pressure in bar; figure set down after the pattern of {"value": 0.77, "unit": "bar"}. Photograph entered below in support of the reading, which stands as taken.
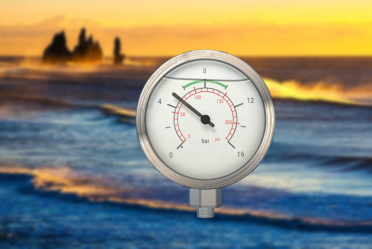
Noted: {"value": 5, "unit": "bar"}
